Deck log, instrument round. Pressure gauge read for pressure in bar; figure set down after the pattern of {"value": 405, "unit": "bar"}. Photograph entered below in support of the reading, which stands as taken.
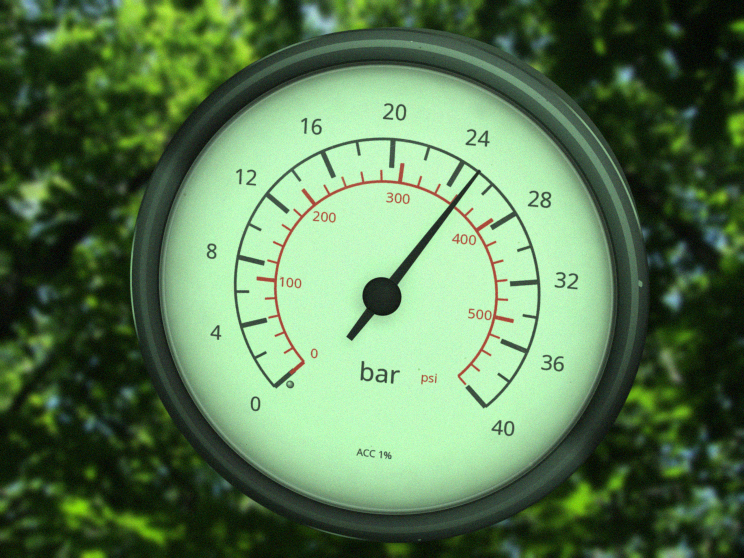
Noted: {"value": 25, "unit": "bar"}
